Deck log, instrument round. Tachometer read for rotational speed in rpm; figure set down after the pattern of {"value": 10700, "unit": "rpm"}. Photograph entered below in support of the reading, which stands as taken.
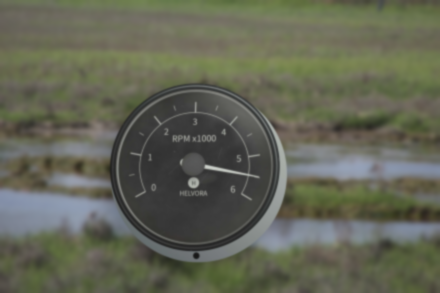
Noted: {"value": 5500, "unit": "rpm"}
